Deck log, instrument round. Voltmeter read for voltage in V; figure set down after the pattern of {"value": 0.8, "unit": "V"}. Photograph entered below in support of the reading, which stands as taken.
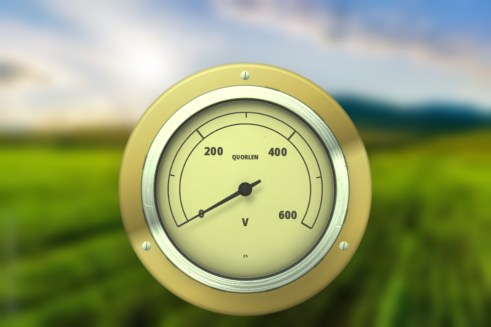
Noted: {"value": 0, "unit": "V"}
